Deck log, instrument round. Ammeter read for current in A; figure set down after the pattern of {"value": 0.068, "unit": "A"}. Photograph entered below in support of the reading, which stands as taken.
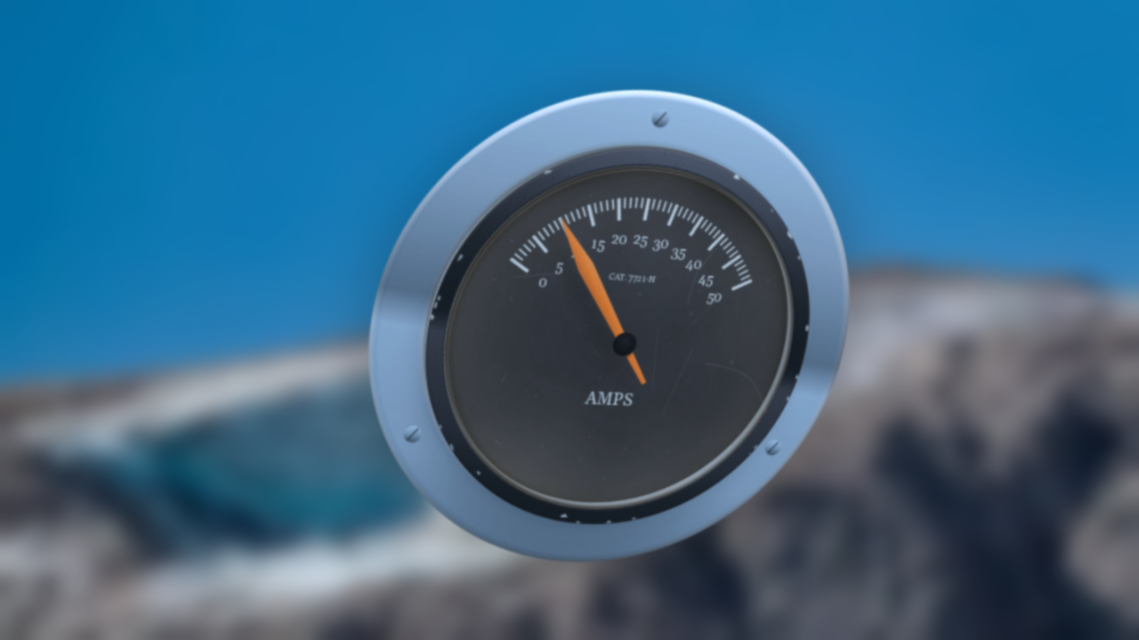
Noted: {"value": 10, "unit": "A"}
